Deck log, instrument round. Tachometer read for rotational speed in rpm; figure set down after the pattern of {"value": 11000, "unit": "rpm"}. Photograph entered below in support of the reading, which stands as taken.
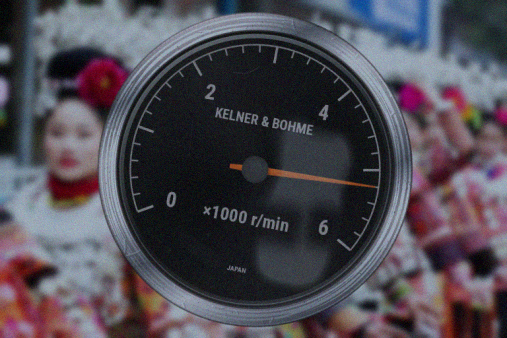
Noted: {"value": 5200, "unit": "rpm"}
